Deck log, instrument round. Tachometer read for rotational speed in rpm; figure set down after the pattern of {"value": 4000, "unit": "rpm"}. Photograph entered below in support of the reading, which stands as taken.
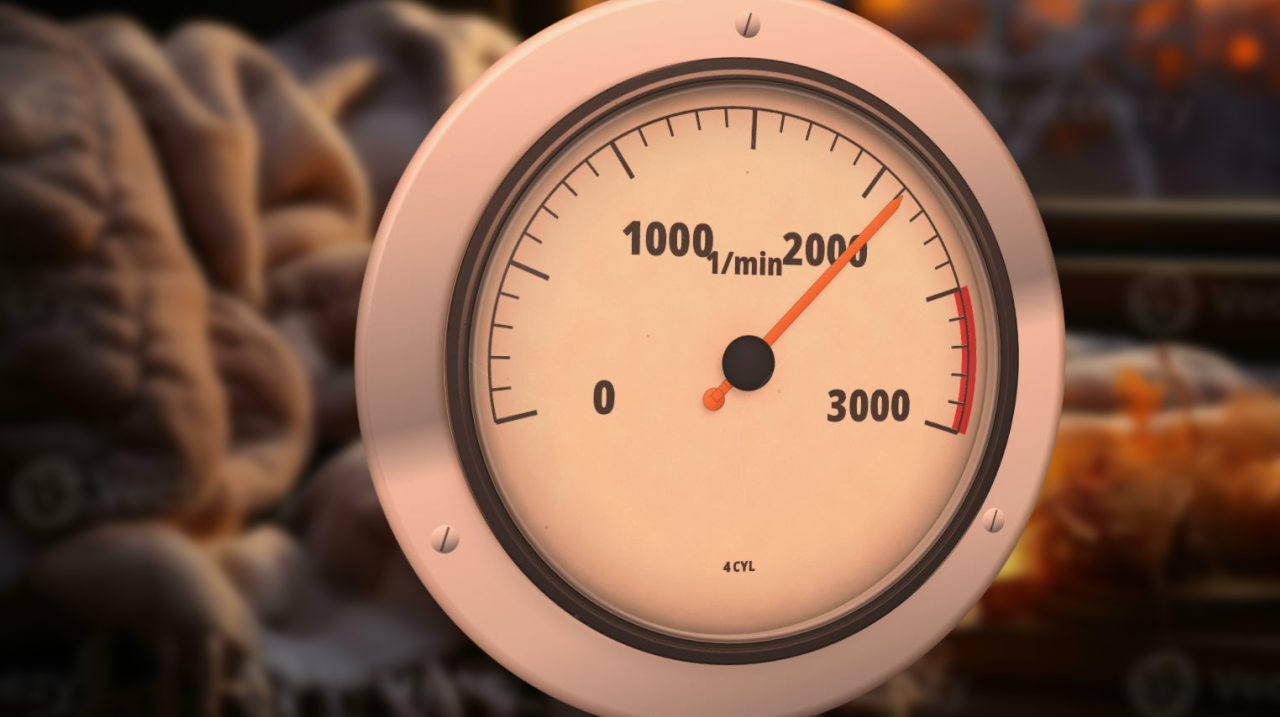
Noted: {"value": 2100, "unit": "rpm"}
